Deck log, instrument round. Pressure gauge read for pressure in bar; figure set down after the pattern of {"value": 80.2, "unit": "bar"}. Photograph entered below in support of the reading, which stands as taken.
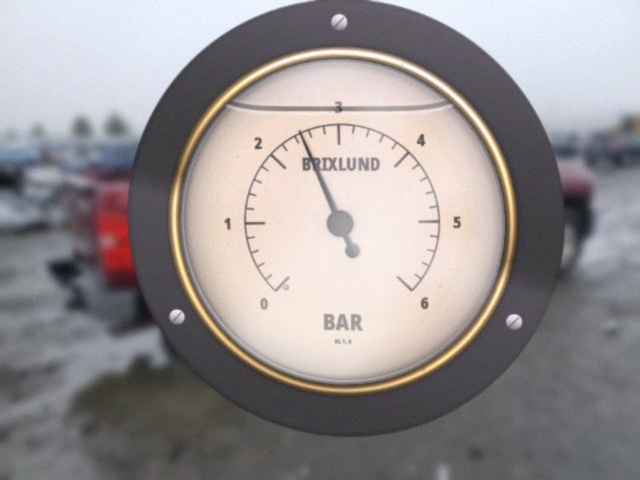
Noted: {"value": 2.5, "unit": "bar"}
